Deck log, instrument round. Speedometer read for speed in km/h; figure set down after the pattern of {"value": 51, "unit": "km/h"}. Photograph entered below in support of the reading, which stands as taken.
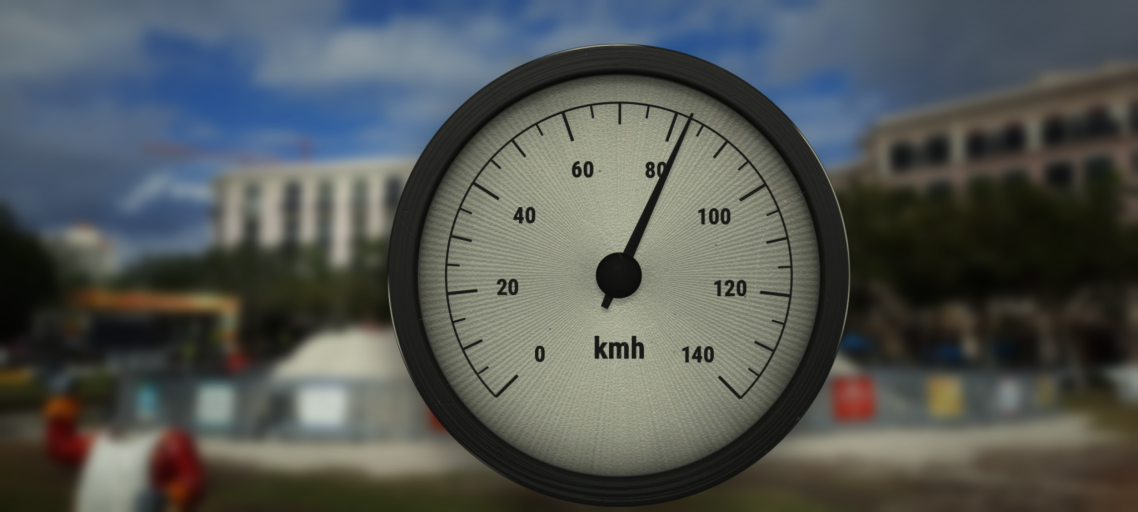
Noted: {"value": 82.5, "unit": "km/h"}
